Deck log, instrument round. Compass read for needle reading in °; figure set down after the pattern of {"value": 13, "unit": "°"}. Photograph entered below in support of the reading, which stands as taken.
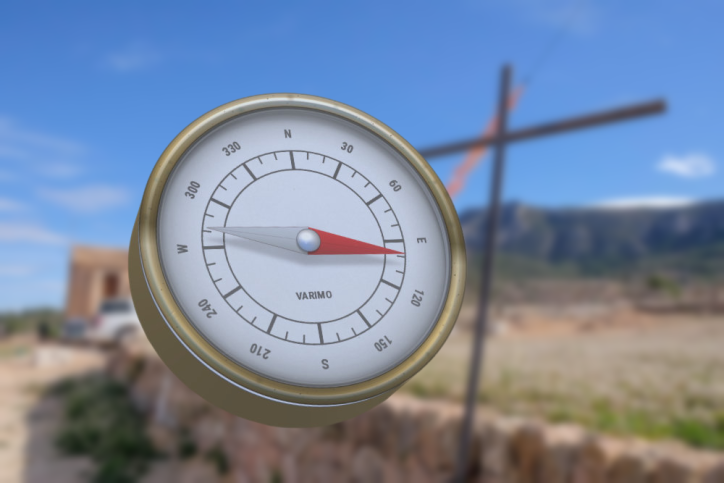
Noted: {"value": 100, "unit": "°"}
